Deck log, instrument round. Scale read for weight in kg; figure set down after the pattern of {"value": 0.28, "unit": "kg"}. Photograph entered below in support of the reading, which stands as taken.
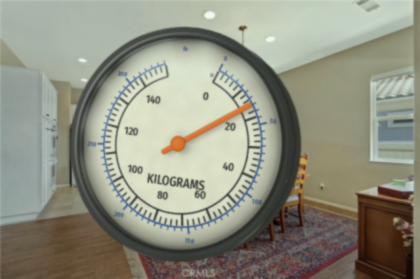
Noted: {"value": 16, "unit": "kg"}
